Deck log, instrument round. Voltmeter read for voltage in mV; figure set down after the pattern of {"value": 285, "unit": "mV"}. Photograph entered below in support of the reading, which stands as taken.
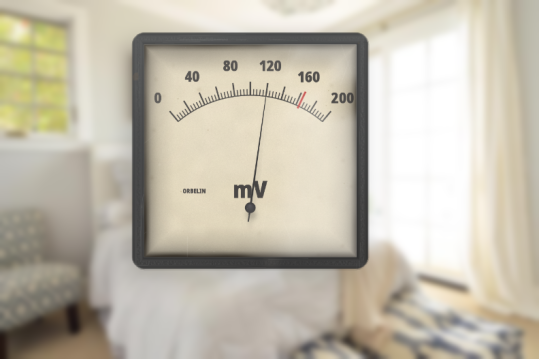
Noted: {"value": 120, "unit": "mV"}
